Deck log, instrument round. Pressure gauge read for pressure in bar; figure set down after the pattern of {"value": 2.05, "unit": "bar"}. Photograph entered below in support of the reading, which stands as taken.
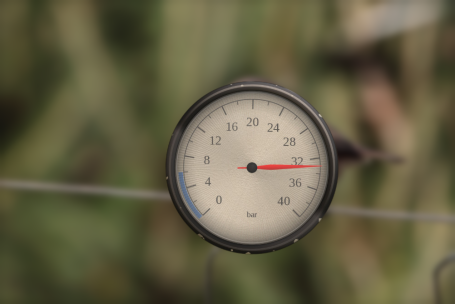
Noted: {"value": 33, "unit": "bar"}
